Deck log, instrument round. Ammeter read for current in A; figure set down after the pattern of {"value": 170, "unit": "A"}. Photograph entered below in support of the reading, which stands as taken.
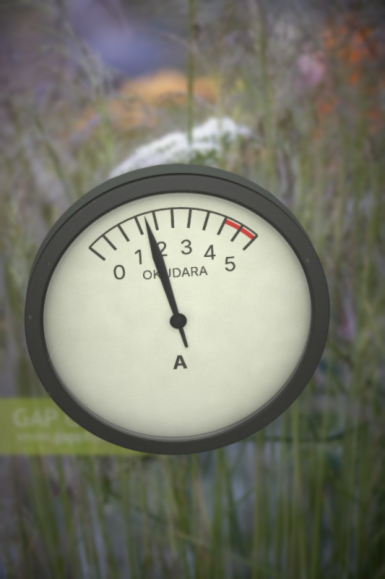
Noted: {"value": 1.75, "unit": "A"}
